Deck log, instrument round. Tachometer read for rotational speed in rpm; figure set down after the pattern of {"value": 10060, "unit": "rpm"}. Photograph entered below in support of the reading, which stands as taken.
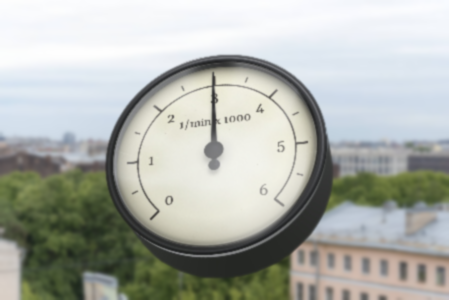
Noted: {"value": 3000, "unit": "rpm"}
